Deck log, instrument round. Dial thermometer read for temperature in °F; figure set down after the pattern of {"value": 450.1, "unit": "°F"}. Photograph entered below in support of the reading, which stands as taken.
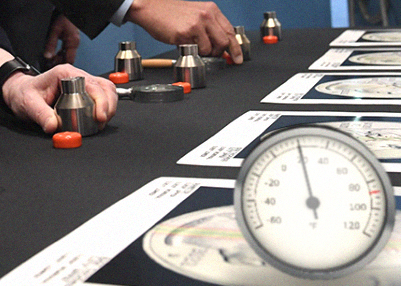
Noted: {"value": 20, "unit": "°F"}
